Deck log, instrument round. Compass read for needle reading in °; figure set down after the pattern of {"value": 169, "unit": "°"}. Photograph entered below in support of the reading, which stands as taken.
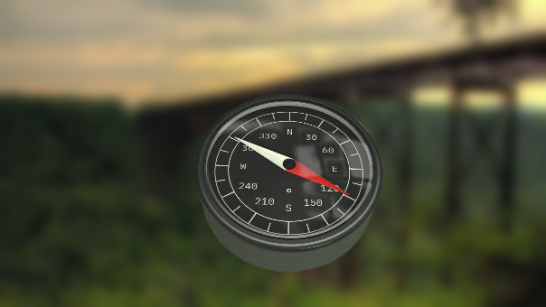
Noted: {"value": 120, "unit": "°"}
